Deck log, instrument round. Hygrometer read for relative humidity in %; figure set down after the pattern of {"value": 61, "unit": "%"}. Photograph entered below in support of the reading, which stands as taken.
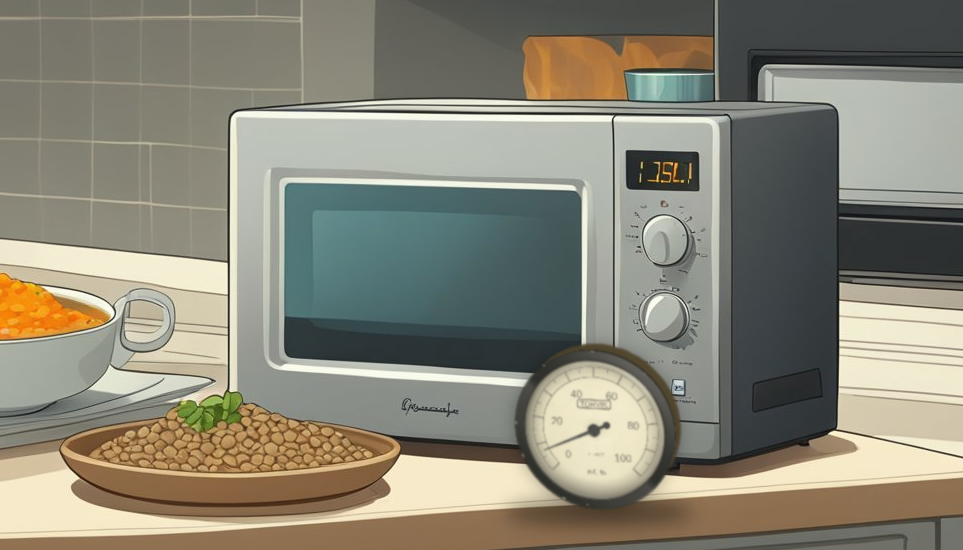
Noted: {"value": 7.5, "unit": "%"}
